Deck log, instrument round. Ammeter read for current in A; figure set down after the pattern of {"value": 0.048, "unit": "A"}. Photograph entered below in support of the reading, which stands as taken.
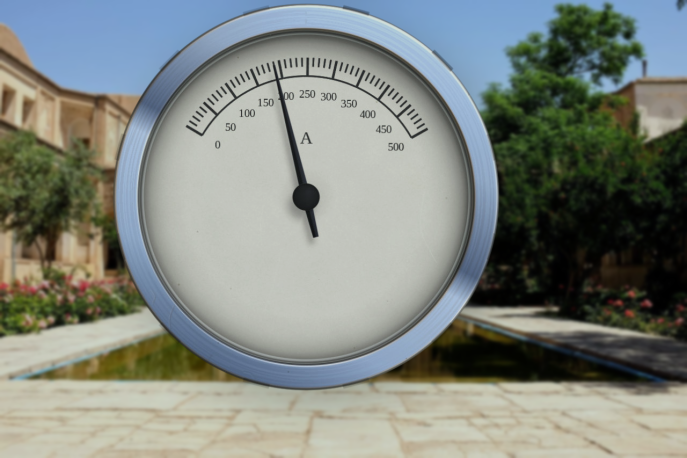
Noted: {"value": 190, "unit": "A"}
